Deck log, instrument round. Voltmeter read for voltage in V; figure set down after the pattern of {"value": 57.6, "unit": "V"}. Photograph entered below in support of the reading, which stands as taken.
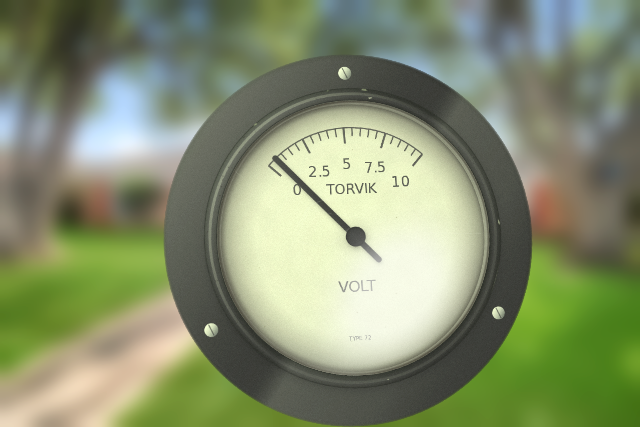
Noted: {"value": 0.5, "unit": "V"}
